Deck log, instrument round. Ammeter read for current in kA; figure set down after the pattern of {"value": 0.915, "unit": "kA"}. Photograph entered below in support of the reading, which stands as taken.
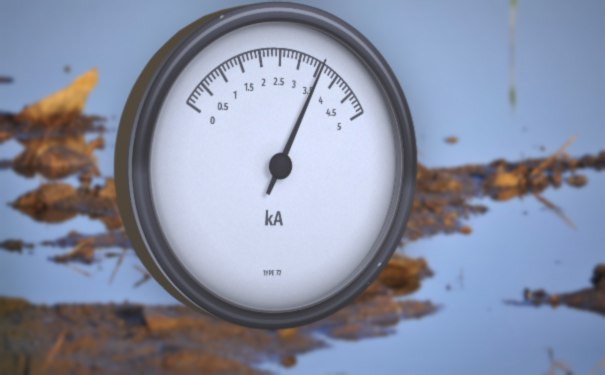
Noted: {"value": 3.5, "unit": "kA"}
